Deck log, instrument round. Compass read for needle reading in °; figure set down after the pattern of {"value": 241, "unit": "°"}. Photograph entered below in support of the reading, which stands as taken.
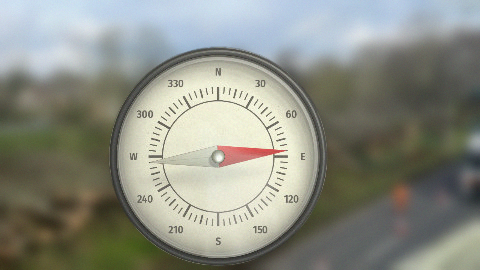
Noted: {"value": 85, "unit": "°"}
